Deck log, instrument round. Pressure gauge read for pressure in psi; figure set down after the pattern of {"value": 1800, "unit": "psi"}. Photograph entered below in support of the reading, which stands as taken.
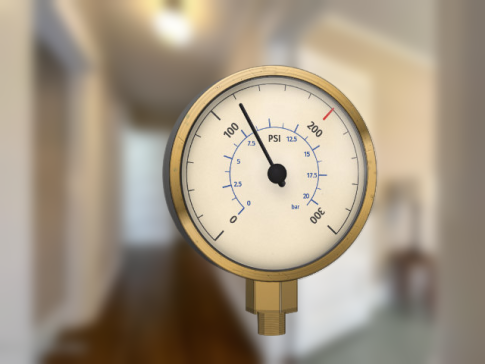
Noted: {"value": 120, "unit": "psi"}
